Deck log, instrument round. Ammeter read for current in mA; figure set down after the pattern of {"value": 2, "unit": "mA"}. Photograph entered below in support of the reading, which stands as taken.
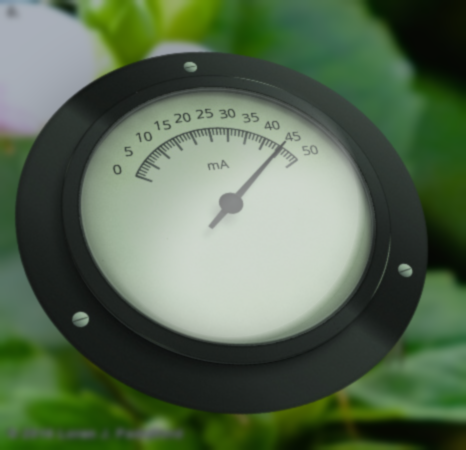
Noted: {"value": 45, "unit": "mA"}
